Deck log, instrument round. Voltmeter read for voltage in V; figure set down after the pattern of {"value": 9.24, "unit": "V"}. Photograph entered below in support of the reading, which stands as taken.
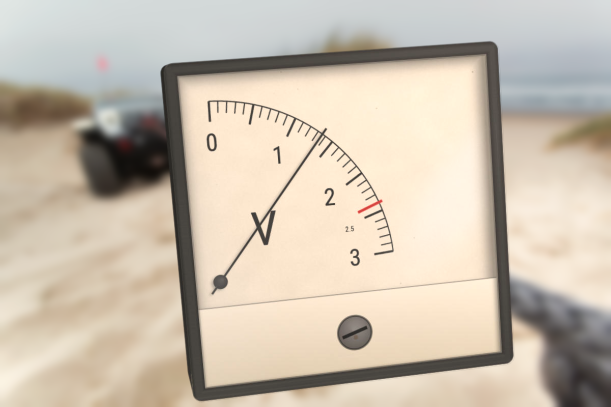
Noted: {"value": 1.35, "unit": "V"}
